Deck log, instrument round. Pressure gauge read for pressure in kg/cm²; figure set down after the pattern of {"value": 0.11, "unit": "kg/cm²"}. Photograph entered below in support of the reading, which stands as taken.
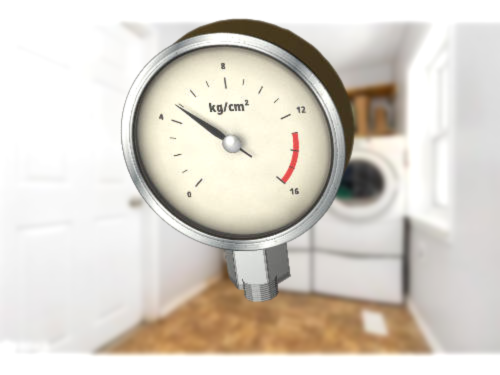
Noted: {"value": 5, "unit": "kg/cm²"}
